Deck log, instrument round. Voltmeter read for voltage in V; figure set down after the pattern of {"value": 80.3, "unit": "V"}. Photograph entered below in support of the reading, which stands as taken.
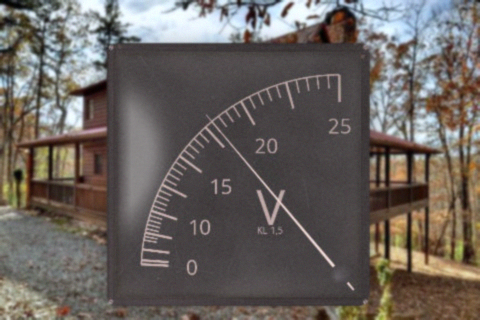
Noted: {"value": 18, "unit": "V"}
